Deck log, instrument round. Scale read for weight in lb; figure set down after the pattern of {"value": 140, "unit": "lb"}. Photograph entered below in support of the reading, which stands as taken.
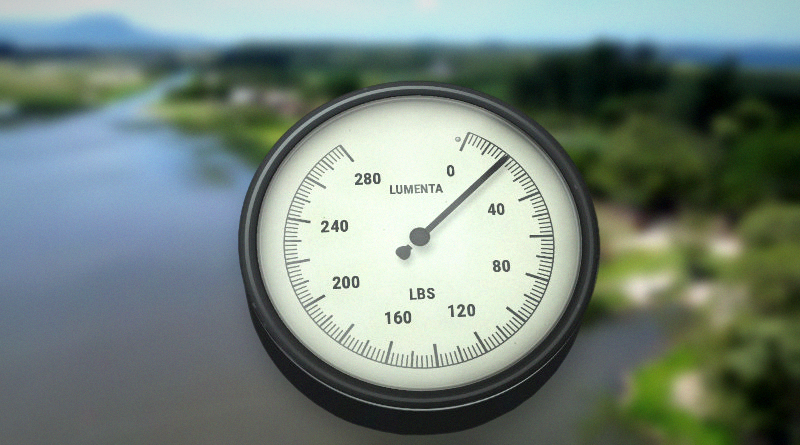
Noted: {"value": 20, "unit": "lb"}
